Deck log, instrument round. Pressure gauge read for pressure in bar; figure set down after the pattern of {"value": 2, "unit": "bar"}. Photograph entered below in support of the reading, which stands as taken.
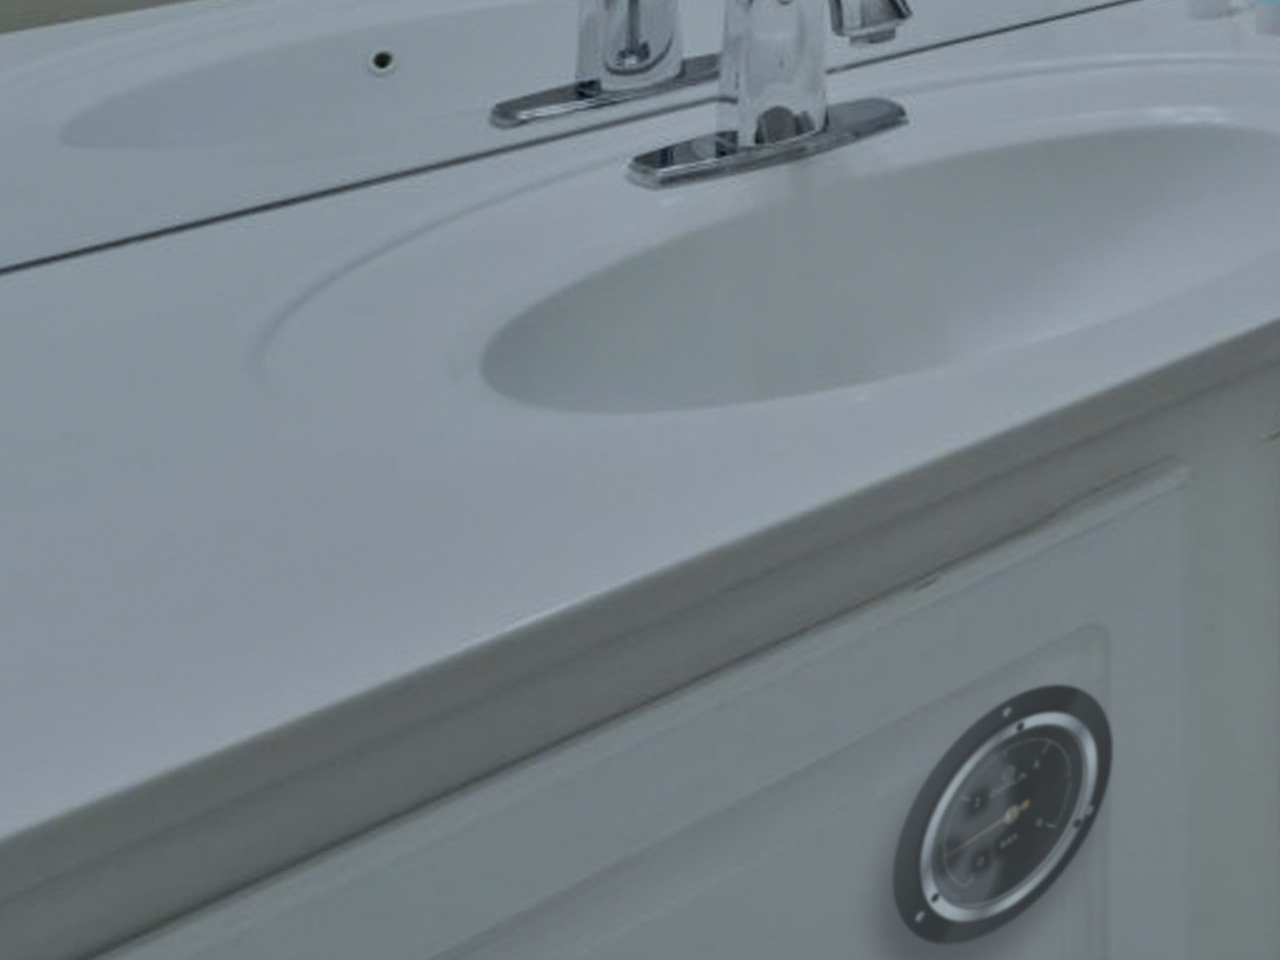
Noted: {"value": 1, "unit": "bar"}
